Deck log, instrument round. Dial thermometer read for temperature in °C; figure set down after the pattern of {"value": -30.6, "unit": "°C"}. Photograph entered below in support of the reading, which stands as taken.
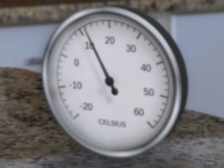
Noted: {"value": 12, "unit": "°C"}
